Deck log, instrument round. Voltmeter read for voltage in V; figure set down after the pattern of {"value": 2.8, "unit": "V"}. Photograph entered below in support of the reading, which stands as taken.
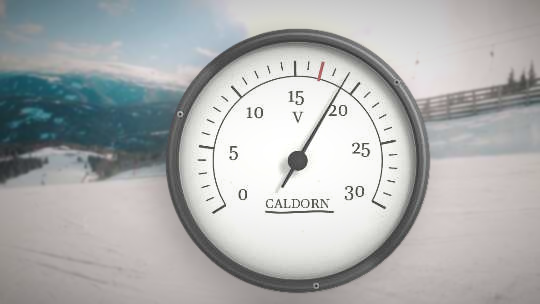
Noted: {"value": 19, "unit": "V"}
